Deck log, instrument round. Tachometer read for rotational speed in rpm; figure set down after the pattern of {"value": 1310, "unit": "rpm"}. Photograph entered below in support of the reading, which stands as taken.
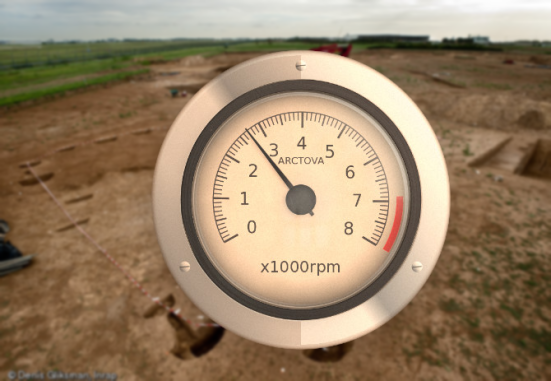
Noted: {"value": 2700, "unit": "rpm"}
